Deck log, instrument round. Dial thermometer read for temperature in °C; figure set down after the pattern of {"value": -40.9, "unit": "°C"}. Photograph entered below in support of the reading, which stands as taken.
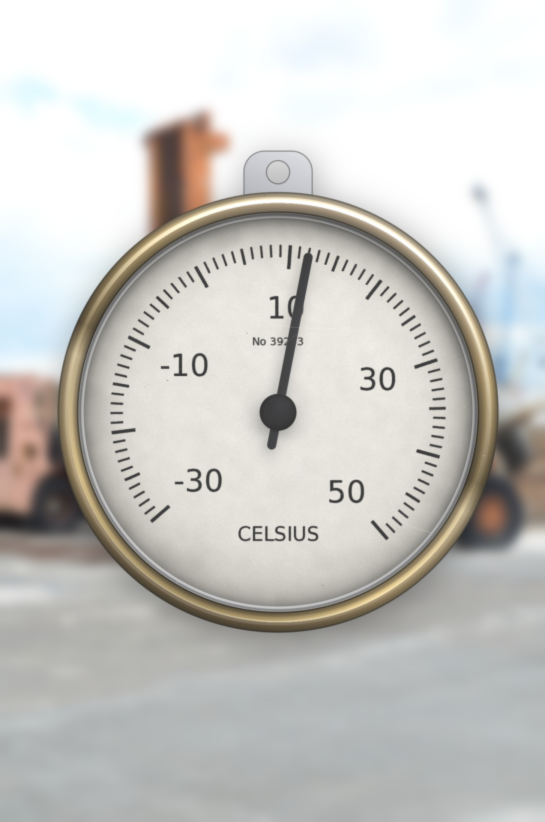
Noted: {"value": 12, "unit": "°C"}
